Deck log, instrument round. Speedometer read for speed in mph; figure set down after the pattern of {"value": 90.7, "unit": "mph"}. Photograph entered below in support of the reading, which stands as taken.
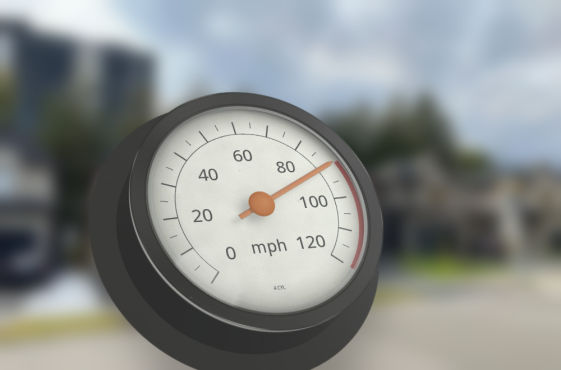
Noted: {"value": 90, "unit": "mph"}
